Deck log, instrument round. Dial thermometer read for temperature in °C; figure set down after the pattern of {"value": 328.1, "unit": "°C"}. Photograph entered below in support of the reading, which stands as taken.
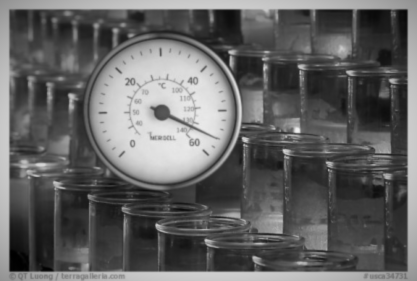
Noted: {"value": 56, "unit": "°C"}
